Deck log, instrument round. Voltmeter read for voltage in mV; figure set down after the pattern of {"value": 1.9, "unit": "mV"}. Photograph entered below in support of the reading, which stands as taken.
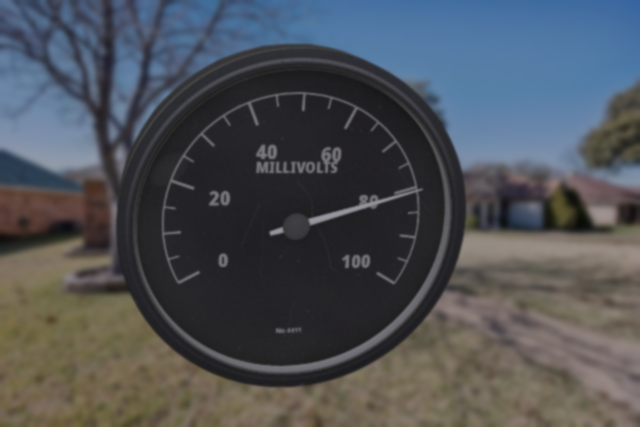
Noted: {"value": 80, "unit": "mV"}
